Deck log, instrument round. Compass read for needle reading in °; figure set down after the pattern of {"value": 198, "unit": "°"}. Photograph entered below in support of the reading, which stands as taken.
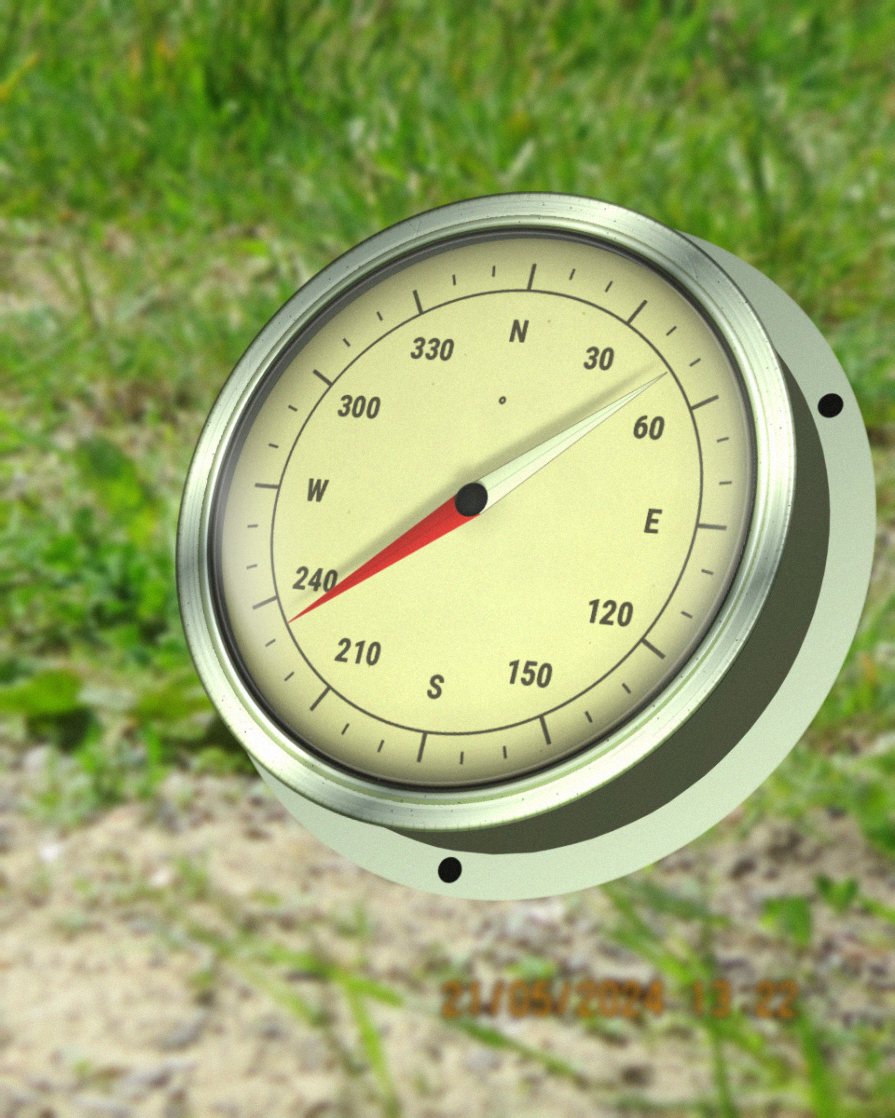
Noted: {"value": 230, "unit": "°"}
